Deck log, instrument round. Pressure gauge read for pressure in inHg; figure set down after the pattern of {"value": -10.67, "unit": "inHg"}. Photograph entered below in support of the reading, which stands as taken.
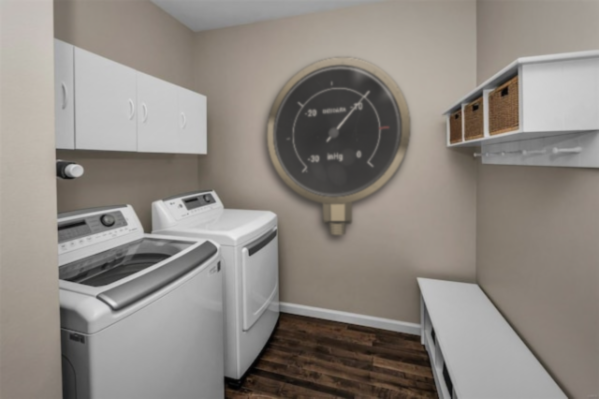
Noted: {"value": -10, "unit": "inHg"}
